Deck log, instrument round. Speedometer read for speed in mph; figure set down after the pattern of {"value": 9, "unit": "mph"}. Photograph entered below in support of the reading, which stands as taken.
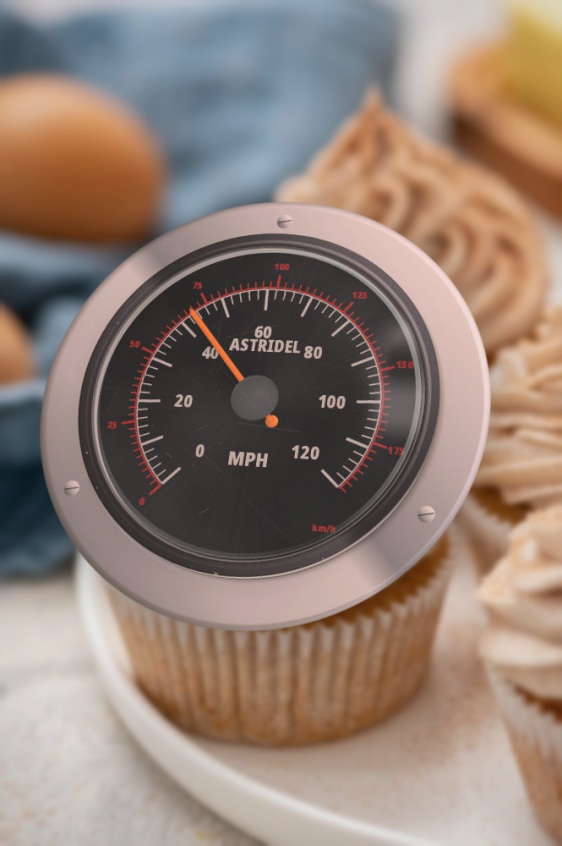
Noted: {"value": 43, "unit": "mph"}
